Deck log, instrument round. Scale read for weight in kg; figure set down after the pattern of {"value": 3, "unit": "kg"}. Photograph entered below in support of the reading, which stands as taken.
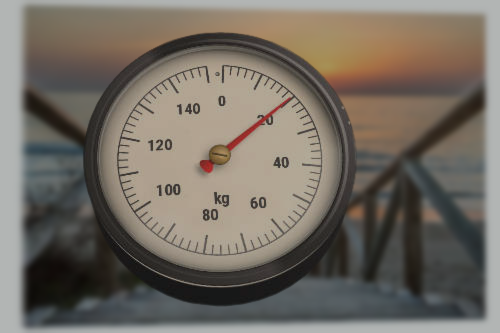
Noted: {"value": 20, "unit": "kg"}
